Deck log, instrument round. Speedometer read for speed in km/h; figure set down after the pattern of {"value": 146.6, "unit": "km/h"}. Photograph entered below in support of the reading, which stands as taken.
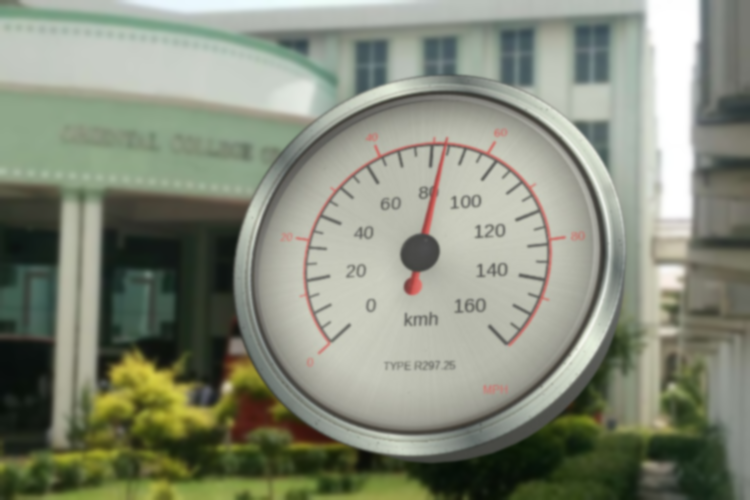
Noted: {"value": 85, "unit": "km/h"}
